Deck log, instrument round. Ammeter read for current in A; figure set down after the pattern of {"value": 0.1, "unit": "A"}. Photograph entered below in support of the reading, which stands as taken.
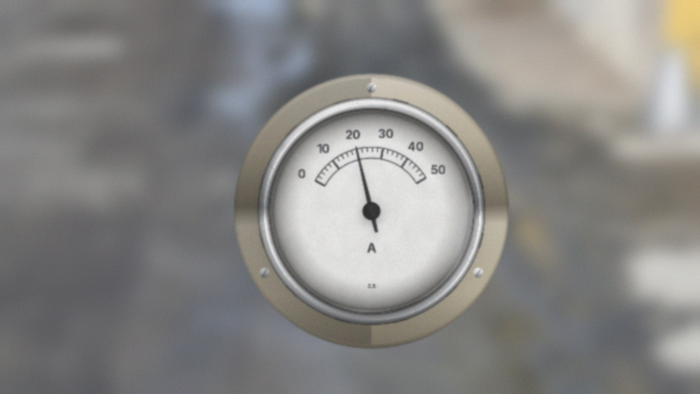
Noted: {"value": 20, "unit": "A"}
